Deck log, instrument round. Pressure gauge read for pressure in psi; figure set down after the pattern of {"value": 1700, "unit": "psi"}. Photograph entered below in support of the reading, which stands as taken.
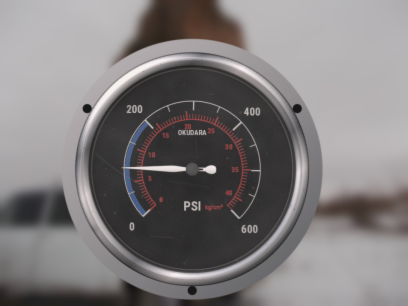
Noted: {"value": 100, "unit": "psi"}
